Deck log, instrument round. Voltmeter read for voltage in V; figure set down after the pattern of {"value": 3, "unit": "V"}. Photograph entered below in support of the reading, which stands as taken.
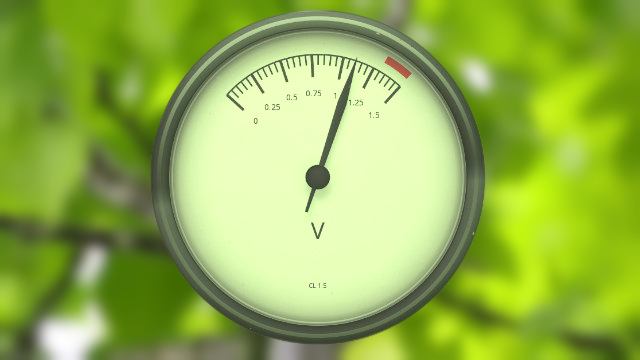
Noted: {"value": 1.1, "unit": "V"}
